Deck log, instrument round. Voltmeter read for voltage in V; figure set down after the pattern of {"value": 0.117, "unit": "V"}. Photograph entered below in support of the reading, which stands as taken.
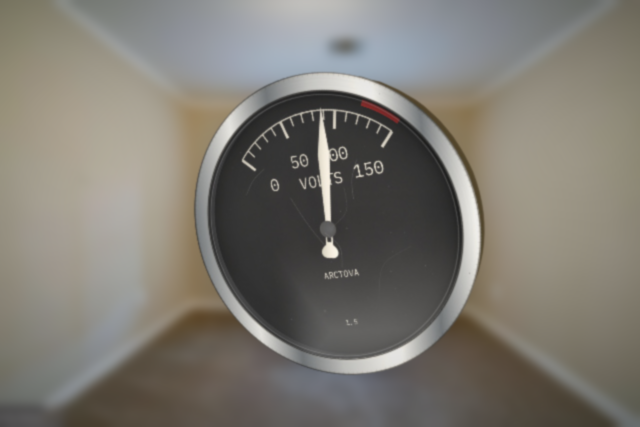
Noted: {"value": 90, "unit": "V"}
